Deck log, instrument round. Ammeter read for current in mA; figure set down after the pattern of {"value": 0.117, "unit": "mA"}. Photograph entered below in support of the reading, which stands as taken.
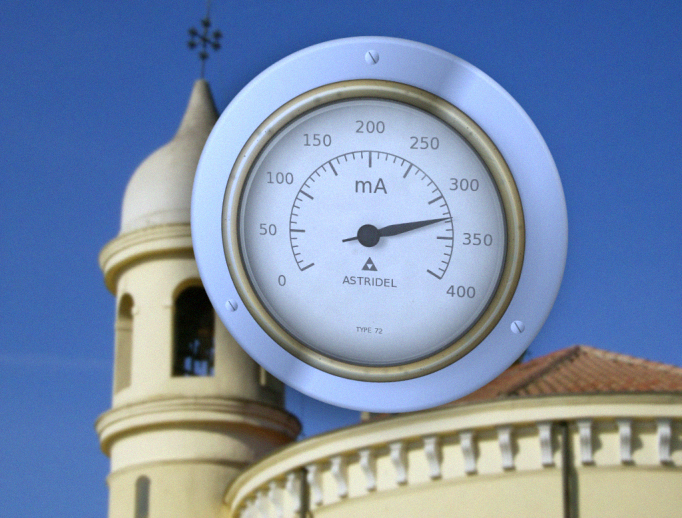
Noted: {"value": 325, "unit": "mA"}
